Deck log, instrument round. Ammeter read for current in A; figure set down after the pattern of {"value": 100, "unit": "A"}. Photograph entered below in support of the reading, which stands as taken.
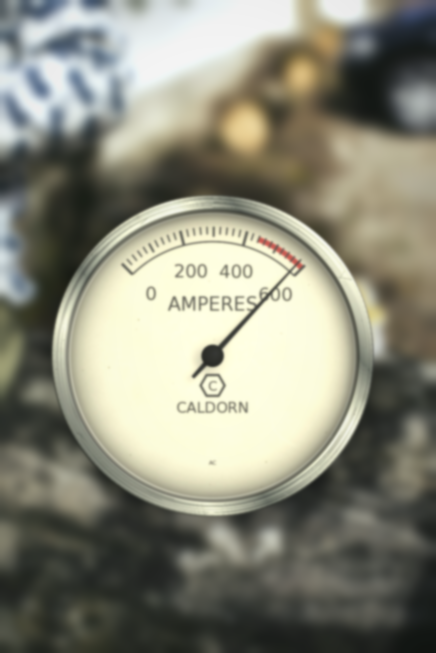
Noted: {"value": 580, "unit": "A"}
